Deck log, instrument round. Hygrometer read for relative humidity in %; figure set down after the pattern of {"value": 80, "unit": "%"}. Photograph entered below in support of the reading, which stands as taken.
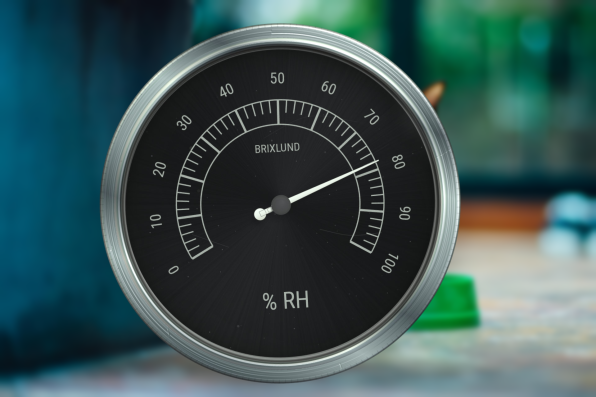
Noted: {"value": 78, "unit": "%"}
